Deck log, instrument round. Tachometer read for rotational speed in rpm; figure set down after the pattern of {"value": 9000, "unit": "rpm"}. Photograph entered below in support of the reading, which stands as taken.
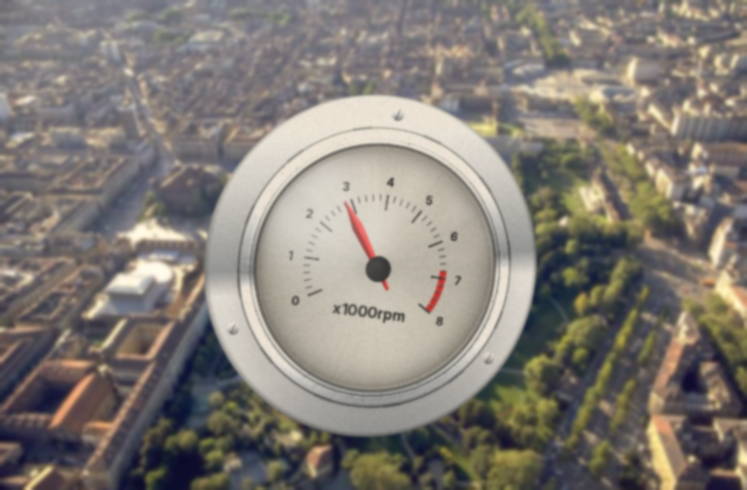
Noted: {"value": 2800, "unit": "rpm"}
